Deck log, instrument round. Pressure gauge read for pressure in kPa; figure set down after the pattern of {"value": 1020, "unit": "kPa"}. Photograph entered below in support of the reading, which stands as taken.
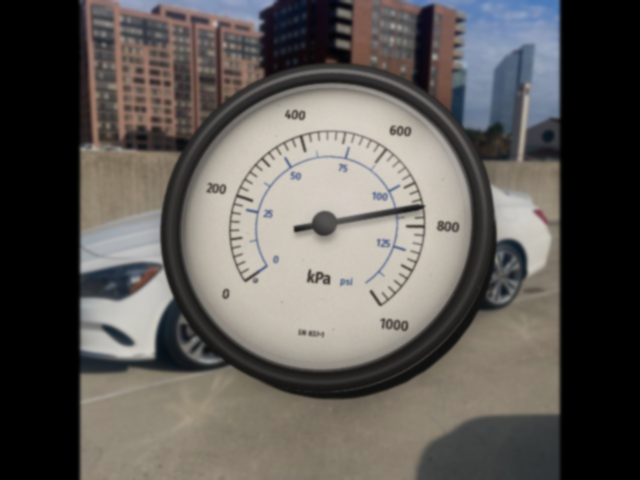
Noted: {"value": 760, "unit": "kPa"}
